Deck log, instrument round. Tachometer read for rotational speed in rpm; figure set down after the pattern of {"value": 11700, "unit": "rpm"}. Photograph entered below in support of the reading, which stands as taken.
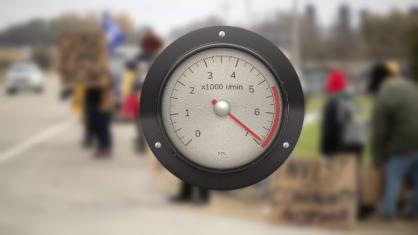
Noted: {"value": 6875, "unit": "rpm"}
